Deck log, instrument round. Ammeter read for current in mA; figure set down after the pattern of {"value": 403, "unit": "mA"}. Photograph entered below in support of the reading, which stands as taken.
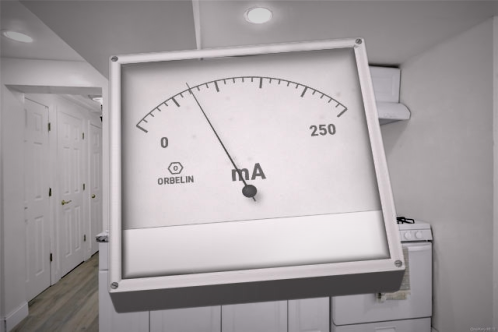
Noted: {"value": 70, "unit": "mA"}
